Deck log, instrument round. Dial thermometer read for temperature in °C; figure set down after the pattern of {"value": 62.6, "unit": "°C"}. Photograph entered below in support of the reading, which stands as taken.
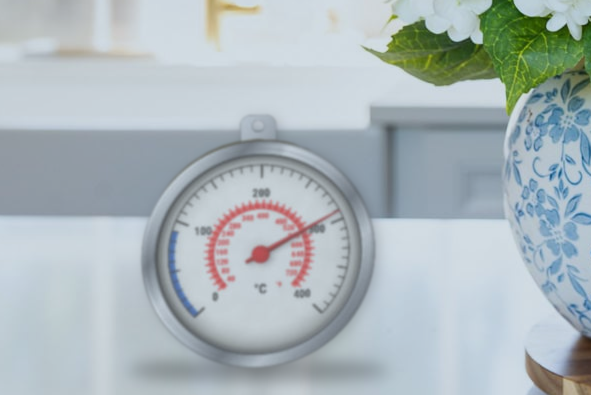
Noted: {"value": 290, "unit": "°C"}
